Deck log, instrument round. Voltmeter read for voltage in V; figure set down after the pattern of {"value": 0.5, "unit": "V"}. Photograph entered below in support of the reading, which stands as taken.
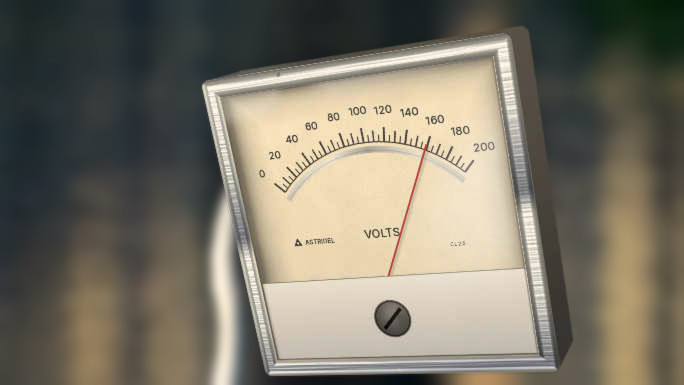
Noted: {"value": 160, "unit": "V"}
